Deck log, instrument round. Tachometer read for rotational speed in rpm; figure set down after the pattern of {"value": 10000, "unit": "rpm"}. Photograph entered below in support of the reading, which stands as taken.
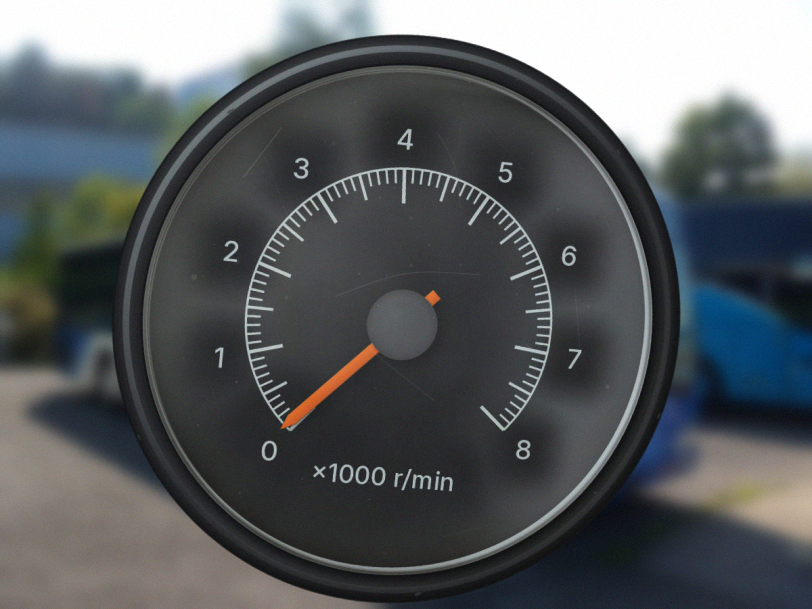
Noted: {"value": 100, "unit": "rpm"}
